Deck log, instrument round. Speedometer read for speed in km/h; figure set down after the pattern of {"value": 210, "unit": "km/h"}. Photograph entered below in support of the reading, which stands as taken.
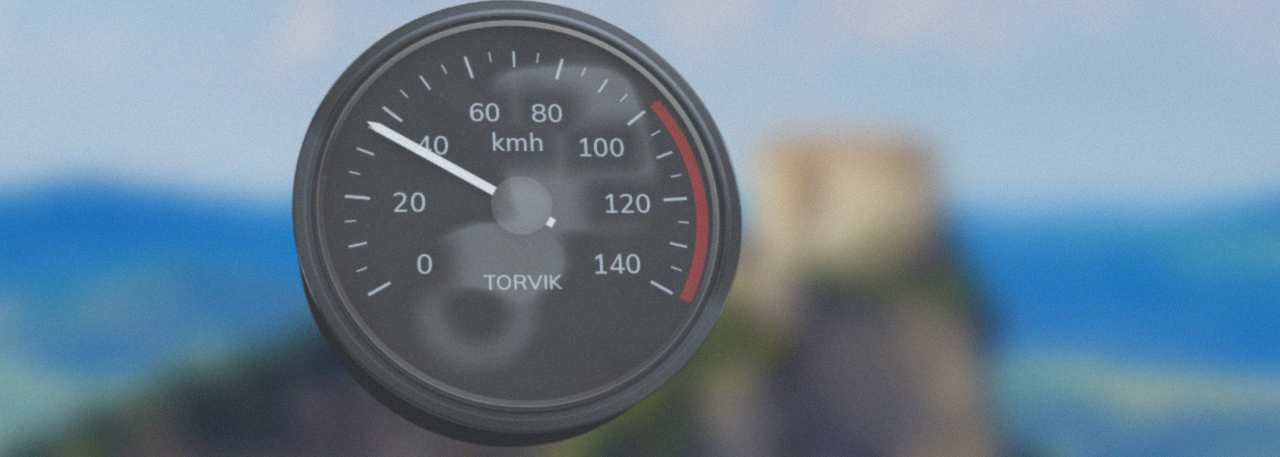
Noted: {"value": 35, "unit": "km/h"}
